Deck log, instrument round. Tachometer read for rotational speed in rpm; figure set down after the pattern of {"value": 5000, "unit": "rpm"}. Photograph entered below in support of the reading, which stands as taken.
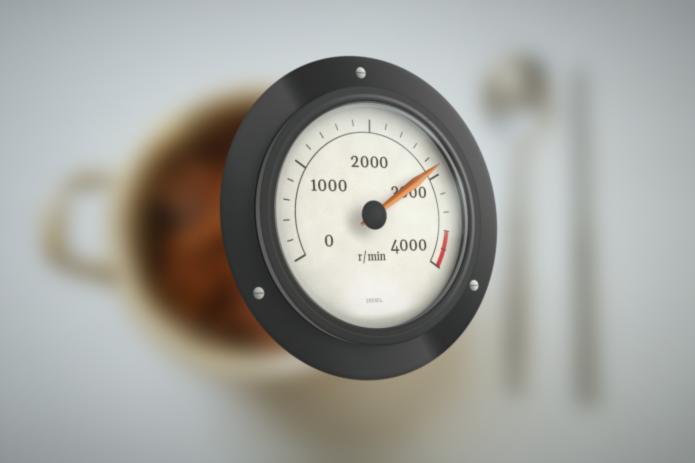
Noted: {"value": 2900, "unit": "rpm"}
